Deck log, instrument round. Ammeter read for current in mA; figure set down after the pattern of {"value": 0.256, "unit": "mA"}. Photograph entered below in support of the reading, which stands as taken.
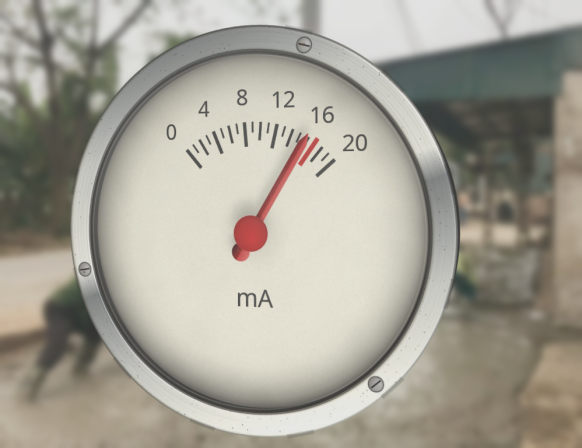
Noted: {"value": 16, "unit": "mA"}
